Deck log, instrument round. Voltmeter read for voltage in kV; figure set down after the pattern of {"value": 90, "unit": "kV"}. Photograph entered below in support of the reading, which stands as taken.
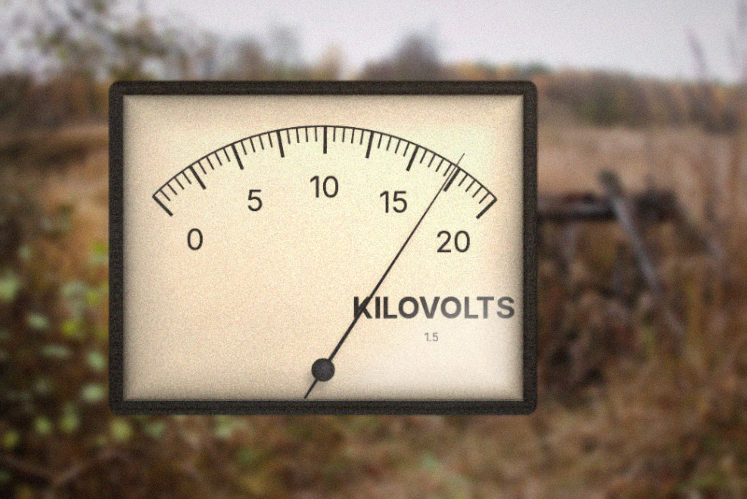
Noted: {"value": 17.25, "unit": "kV"}
